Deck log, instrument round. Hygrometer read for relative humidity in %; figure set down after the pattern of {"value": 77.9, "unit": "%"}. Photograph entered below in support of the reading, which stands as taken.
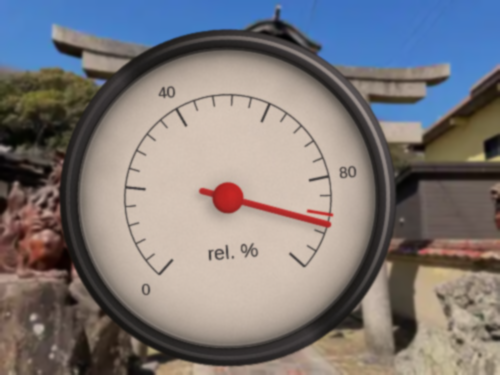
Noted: {"value": 90, "unit": "%"}
